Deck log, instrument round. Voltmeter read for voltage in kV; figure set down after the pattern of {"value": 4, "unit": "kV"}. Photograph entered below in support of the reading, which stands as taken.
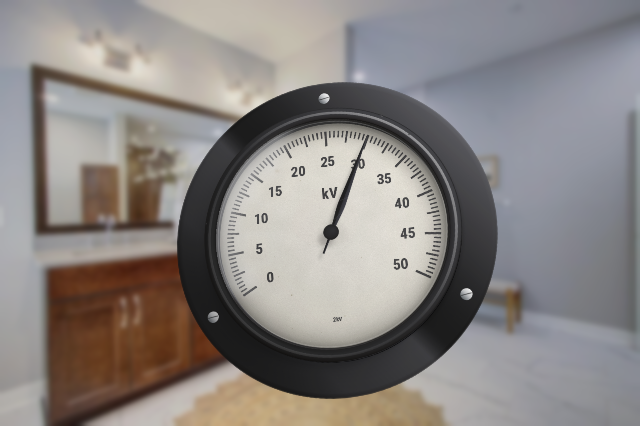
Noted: {"value": 30, "unit": "kV"}
